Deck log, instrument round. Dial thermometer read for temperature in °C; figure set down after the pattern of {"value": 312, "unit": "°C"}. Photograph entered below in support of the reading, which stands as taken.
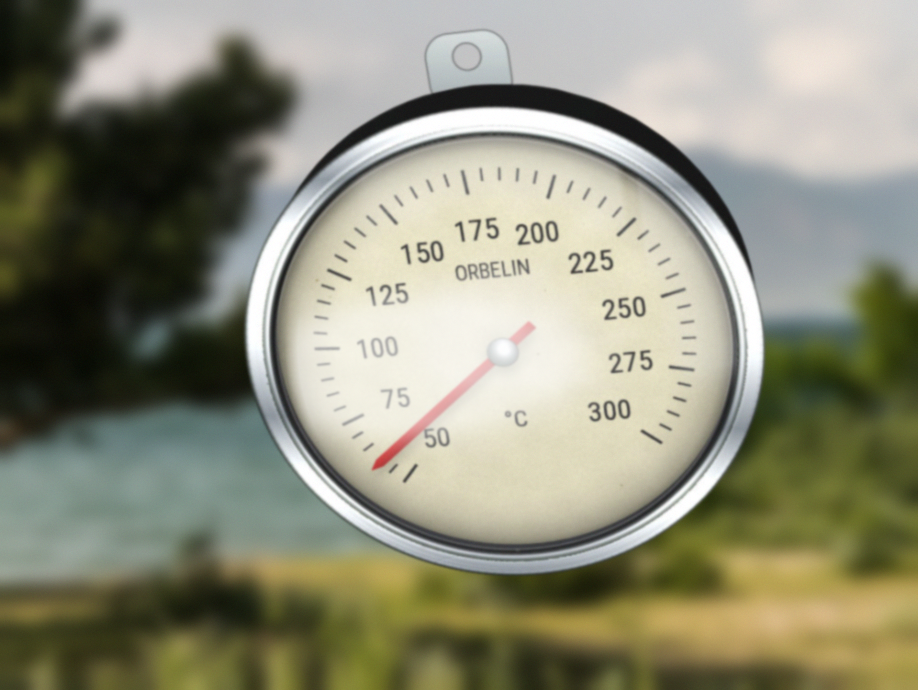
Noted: {"value": 60, "unit": "°C"}
